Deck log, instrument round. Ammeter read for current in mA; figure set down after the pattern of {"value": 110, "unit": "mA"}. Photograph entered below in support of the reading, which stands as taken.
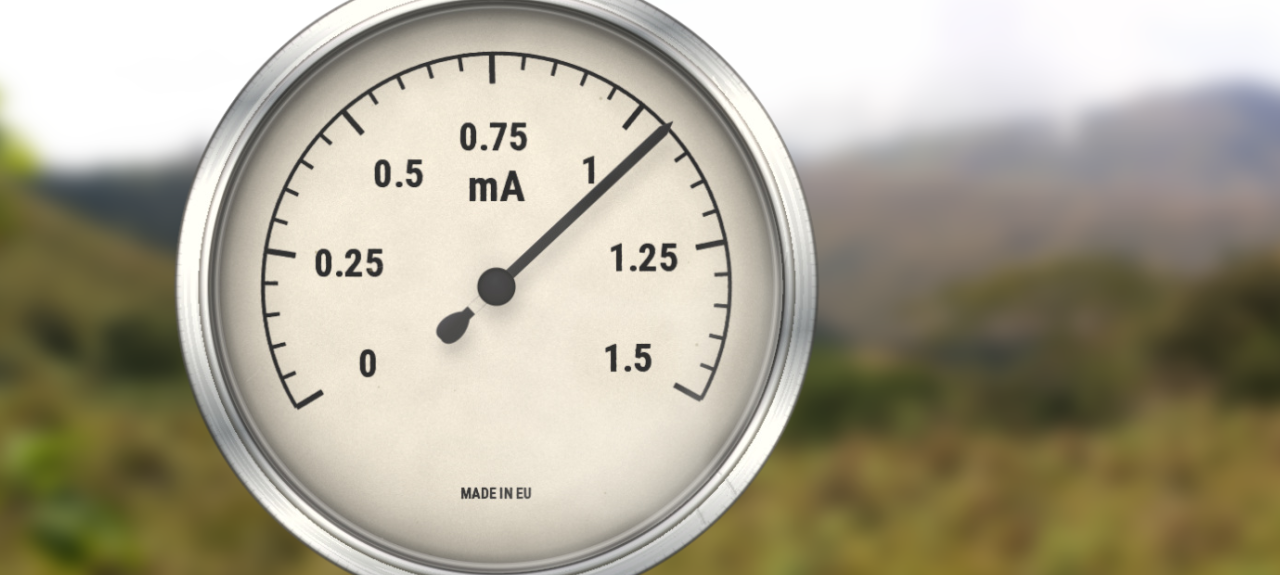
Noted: {"value": 1.05, "unit": "mA"}
